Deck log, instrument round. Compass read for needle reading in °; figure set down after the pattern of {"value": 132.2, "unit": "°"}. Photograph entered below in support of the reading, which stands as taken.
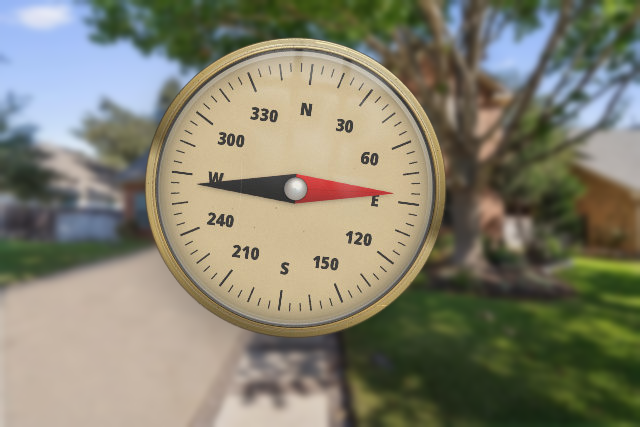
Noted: {"value": 85, "unit": "°"}
